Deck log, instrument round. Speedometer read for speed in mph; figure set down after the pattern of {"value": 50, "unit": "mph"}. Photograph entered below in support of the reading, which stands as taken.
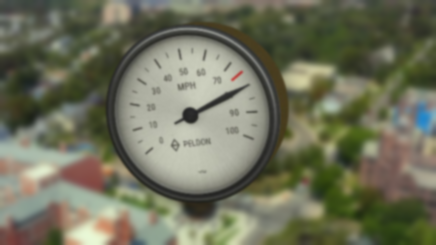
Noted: {"value": 80, "unit": "mph"}
